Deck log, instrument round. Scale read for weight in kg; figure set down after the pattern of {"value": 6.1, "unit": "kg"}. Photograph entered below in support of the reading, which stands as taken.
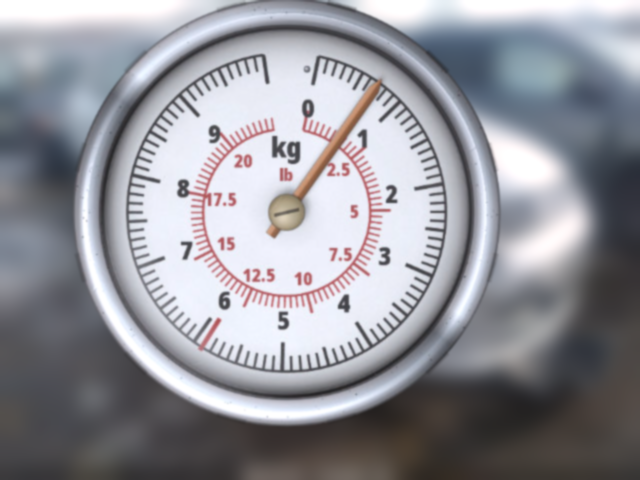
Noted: {"value": 0.7, "unit": "kg"}
